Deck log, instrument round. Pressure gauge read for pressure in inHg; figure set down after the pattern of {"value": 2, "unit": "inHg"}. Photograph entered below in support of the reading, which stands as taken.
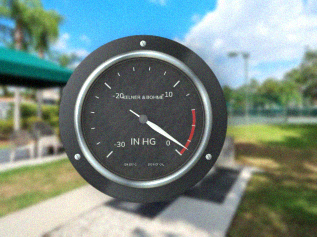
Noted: {"value": -1, "unit": "inHg"}
